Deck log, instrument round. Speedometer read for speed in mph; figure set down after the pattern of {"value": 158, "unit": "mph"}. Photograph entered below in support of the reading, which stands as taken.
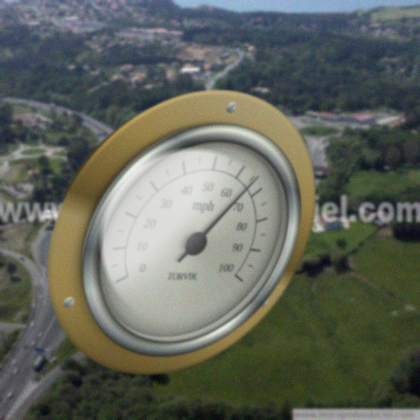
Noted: {"value": 65, "unit": "mph"}
